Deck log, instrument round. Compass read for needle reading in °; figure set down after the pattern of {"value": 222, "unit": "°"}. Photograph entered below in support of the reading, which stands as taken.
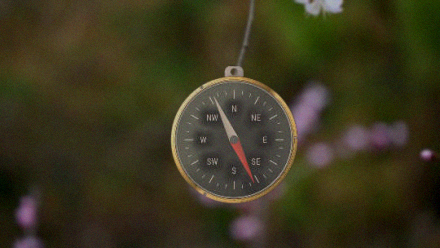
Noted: {"value": 155, "unit": "°"}
